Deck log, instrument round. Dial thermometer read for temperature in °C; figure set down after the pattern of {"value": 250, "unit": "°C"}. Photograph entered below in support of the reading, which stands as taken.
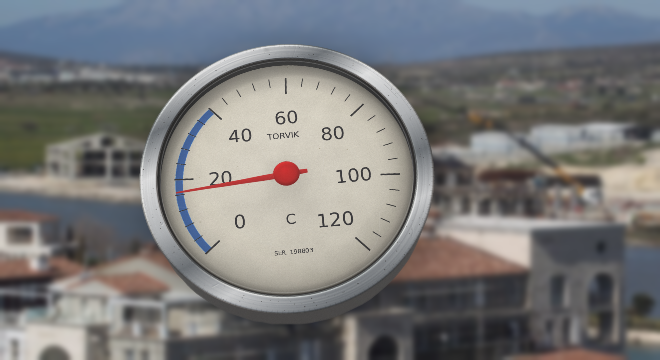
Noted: {"value": 16, "unit": "°C"}
